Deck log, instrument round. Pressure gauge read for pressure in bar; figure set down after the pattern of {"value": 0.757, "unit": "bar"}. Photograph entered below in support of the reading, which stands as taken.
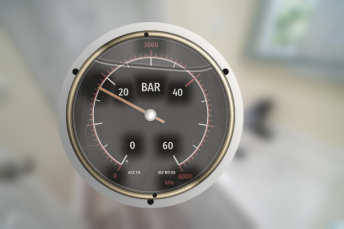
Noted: {"value": 17.5, "unit": "bar"}
